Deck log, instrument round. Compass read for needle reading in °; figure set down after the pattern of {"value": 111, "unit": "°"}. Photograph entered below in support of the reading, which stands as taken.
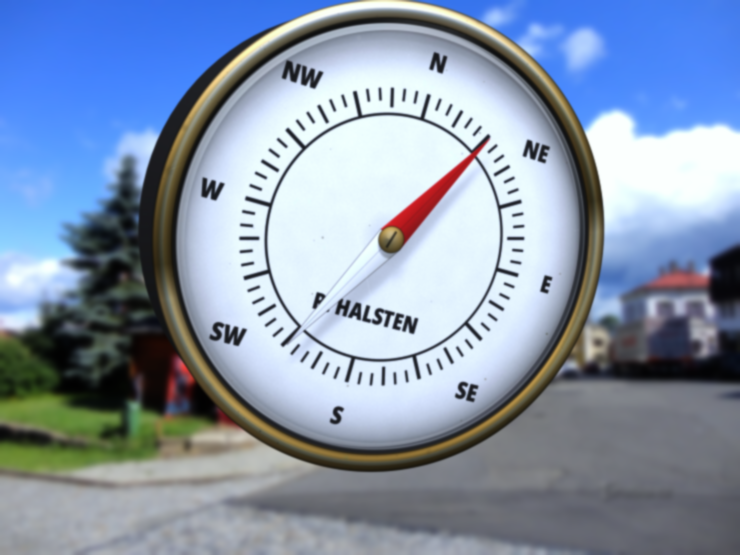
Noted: {"value": 30, "unit": "°"}
